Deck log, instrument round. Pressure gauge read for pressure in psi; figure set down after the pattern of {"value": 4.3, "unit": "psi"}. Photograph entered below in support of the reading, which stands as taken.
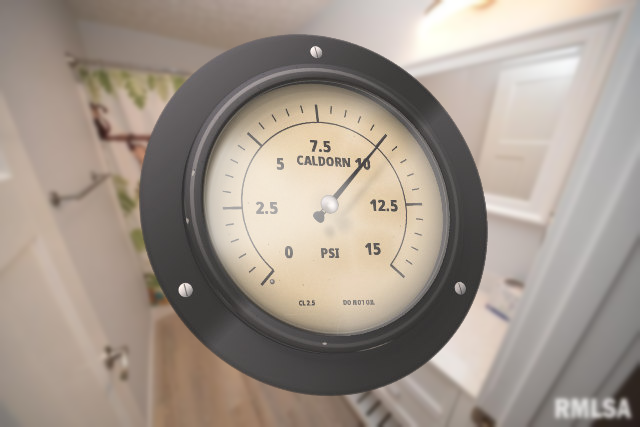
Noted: {"value": 10, "unit": "psi"}
